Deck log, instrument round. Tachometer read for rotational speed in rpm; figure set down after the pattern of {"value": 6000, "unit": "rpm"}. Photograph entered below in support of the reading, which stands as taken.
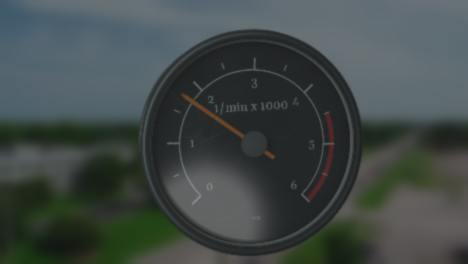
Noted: {"value": 1750, "unit": "rpm"}
